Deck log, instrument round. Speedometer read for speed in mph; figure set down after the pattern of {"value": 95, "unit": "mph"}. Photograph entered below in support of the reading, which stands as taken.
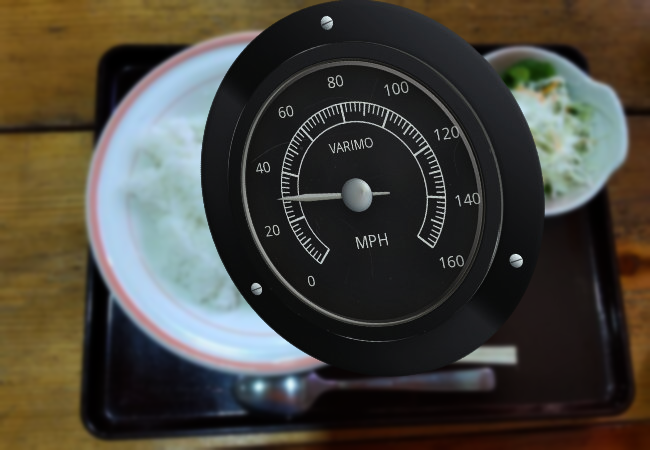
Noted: {"value": 30, "unit": "mph"}
